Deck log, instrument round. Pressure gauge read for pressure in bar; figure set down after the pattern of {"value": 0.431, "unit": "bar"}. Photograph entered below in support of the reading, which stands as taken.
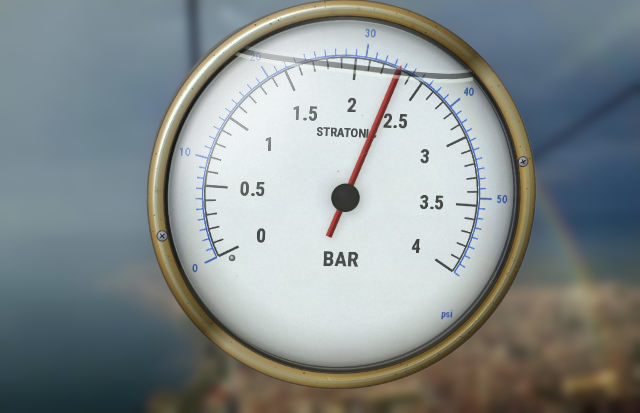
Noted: {"value": 2.3, "unit": "bar"}
